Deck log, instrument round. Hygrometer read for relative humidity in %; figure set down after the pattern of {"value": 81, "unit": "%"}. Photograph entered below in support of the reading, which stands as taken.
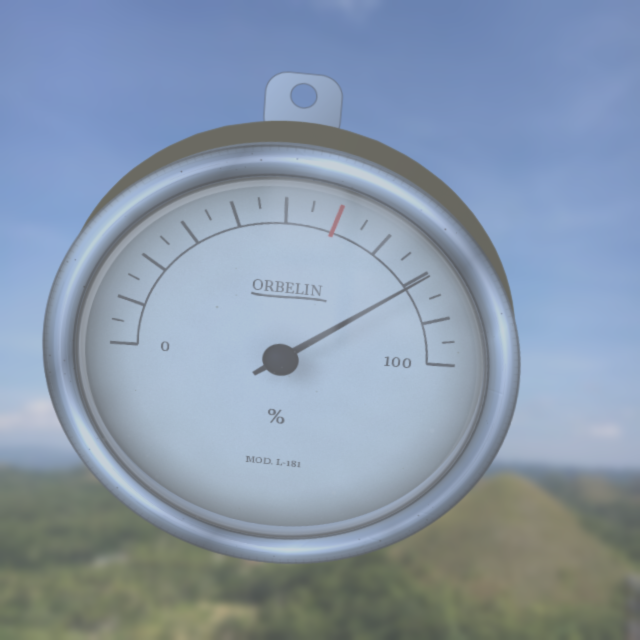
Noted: {"value": 80, "unit": "%"}
